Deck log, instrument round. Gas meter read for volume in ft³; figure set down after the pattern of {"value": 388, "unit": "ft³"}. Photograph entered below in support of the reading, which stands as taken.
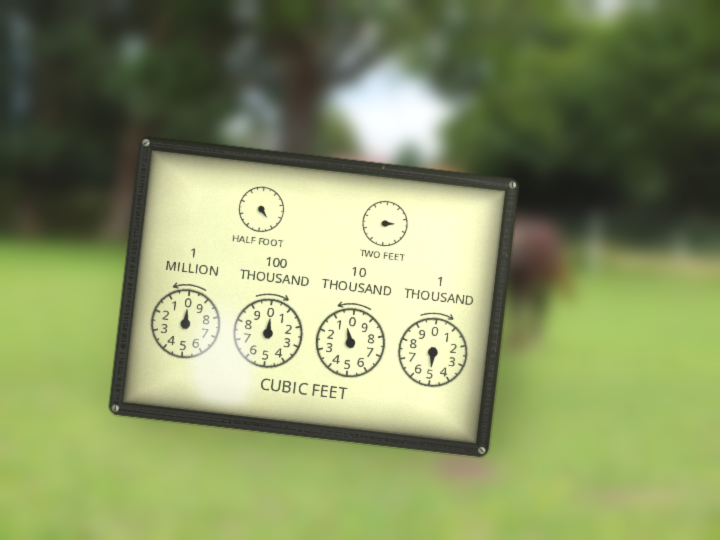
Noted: {"value": 500, "unit": "ft³"}
